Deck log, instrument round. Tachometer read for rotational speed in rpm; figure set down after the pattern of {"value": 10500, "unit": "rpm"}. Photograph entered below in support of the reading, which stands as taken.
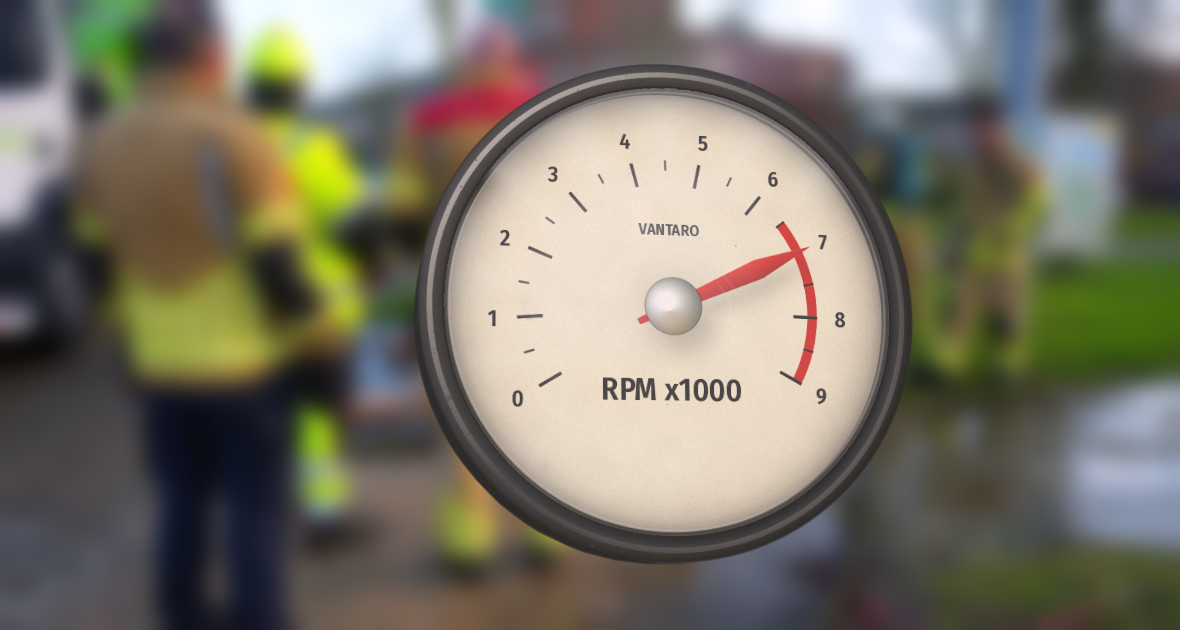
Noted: {"value": 7000, "unit": "rpm"}
